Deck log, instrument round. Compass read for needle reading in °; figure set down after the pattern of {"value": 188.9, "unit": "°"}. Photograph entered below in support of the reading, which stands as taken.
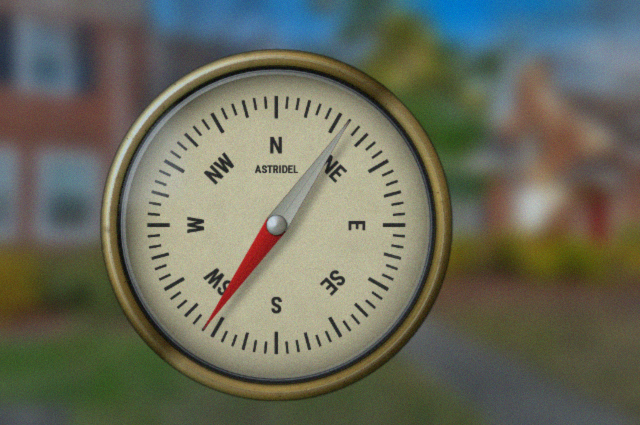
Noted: {"value": 215, "unit": "°"}
